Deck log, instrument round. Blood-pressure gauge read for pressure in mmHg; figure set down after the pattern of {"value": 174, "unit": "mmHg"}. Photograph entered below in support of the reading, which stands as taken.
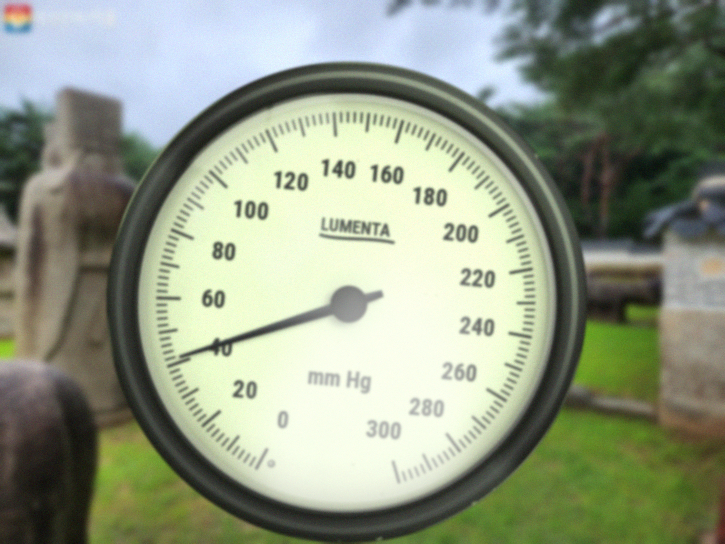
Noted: {"value": 42, "unit": "mmHg"}
